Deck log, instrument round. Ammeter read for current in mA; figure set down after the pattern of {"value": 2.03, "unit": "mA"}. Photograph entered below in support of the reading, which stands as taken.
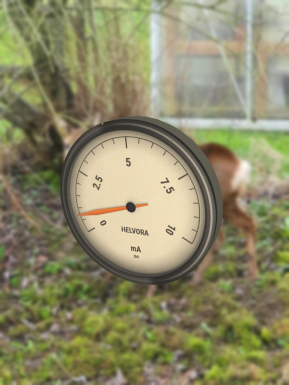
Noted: {"value": 0.75, "unit": "mA"}
